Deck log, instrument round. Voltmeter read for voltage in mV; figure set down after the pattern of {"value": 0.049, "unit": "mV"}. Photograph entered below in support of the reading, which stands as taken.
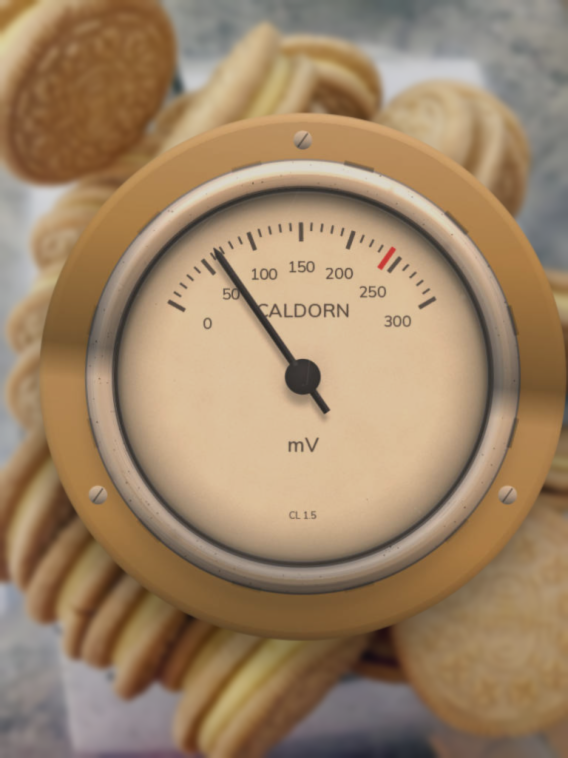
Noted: {"value": 65, "unit": "mV"}
